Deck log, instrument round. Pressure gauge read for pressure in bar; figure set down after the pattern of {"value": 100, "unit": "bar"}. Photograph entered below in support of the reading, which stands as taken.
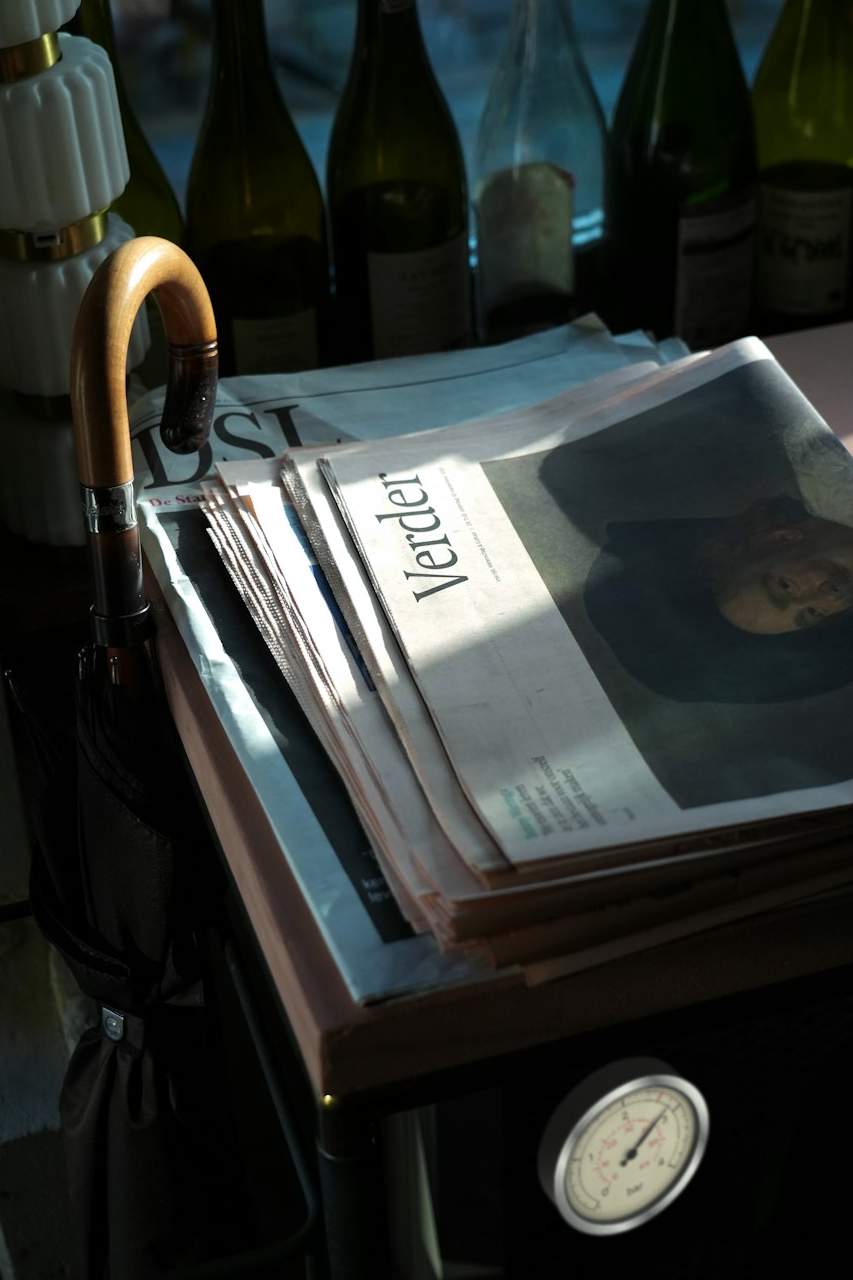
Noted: {"value": 2.8, "unit": "bar"}
